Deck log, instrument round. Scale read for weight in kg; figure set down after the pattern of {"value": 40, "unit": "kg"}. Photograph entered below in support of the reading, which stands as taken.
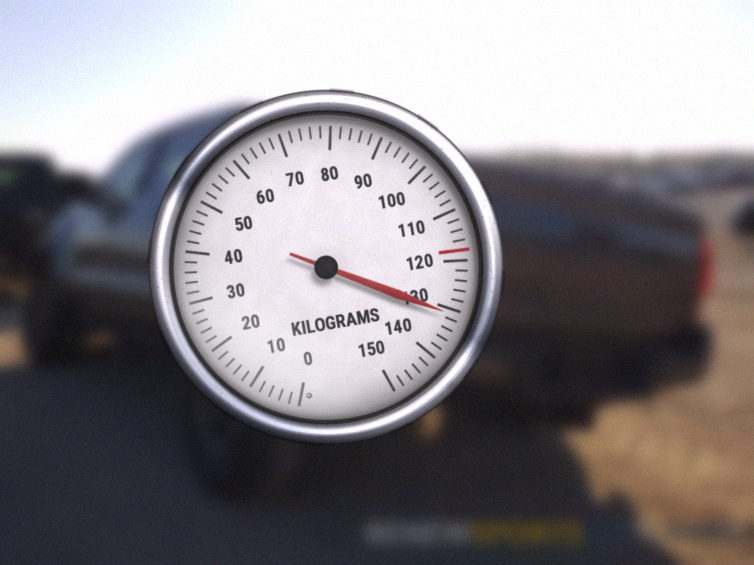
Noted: {"value": 131, "unit": "kg"}
